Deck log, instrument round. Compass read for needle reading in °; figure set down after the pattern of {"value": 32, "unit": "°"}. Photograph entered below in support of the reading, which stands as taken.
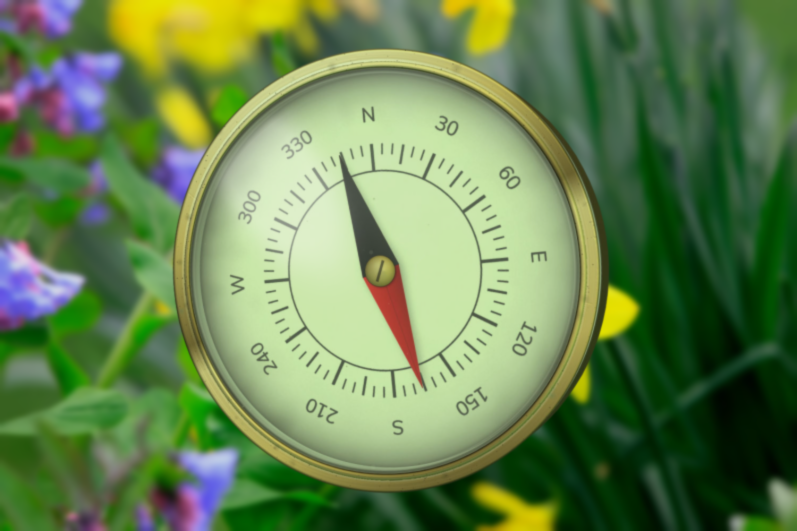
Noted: {"value": 165, "unit": "°"}
